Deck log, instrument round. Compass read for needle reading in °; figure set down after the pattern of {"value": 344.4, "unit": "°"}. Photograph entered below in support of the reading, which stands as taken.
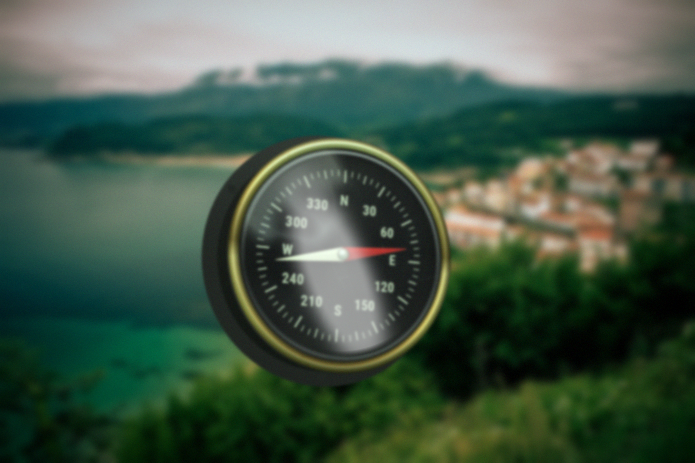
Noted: {"value": 80, "unit": "°"}
